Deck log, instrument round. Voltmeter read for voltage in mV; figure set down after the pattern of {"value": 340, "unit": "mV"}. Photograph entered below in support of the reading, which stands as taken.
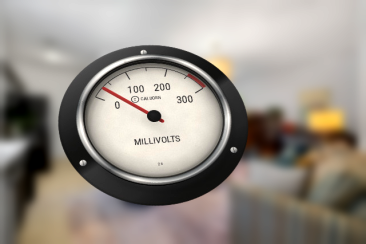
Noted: {"value": 25, "unit": "mV"}
